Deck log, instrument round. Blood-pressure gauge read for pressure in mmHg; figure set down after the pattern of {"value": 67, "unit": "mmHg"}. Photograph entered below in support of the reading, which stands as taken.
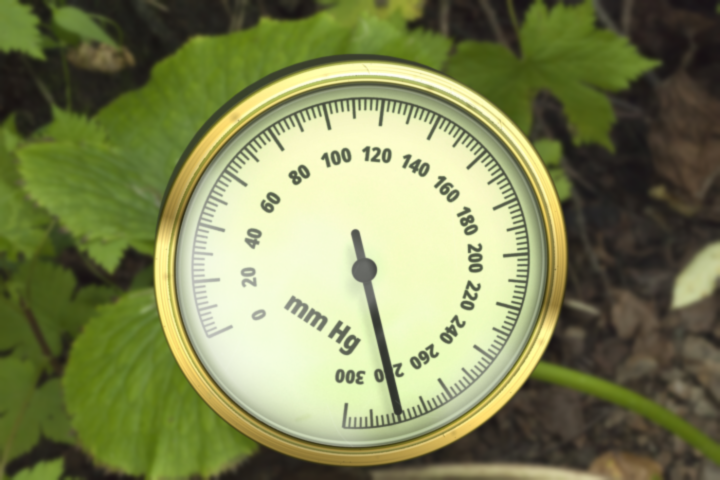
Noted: {"value": 280, "unit": "mmHg"}
